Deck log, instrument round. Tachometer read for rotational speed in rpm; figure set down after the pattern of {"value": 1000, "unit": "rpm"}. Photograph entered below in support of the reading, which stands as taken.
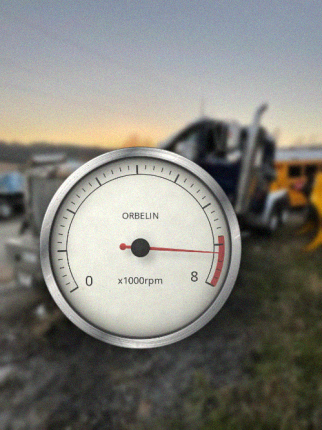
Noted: {"value": 7200, "unit": "rpm"}
